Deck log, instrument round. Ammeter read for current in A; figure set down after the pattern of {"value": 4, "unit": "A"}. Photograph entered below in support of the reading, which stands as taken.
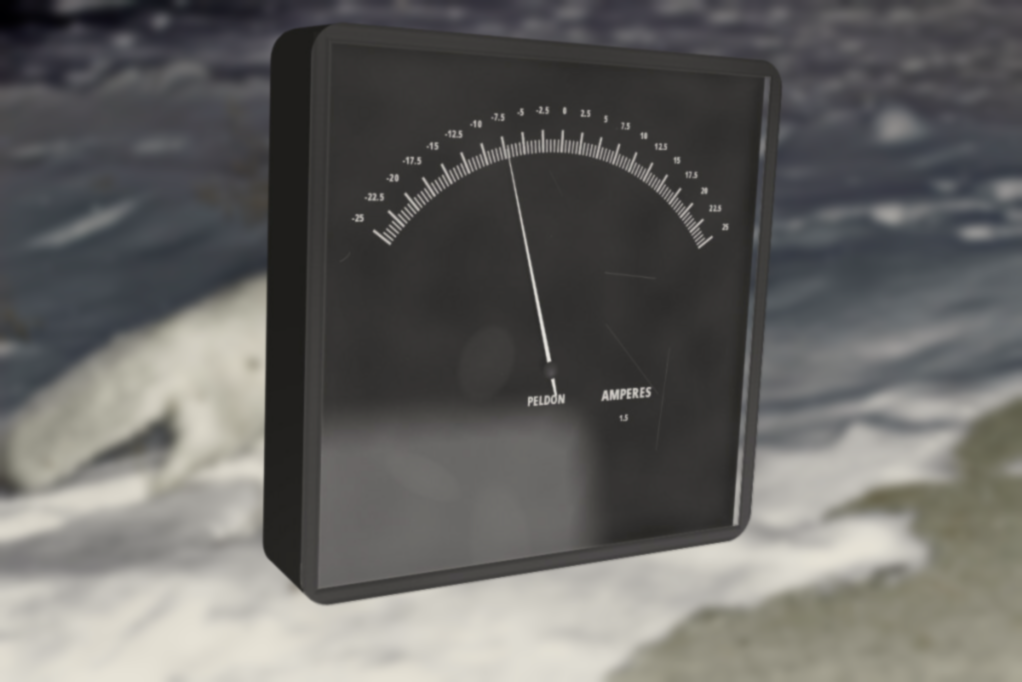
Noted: {"value": -7.5, "unit": "A"}
